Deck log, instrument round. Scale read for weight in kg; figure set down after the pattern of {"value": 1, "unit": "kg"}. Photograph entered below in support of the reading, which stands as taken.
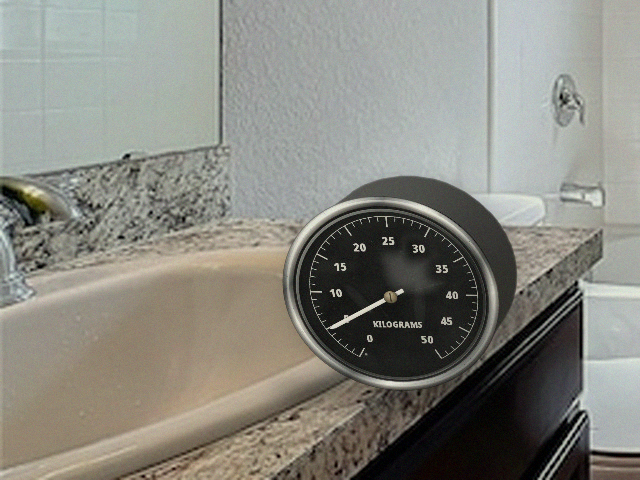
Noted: {"value": 5, "unit": "kg"}
